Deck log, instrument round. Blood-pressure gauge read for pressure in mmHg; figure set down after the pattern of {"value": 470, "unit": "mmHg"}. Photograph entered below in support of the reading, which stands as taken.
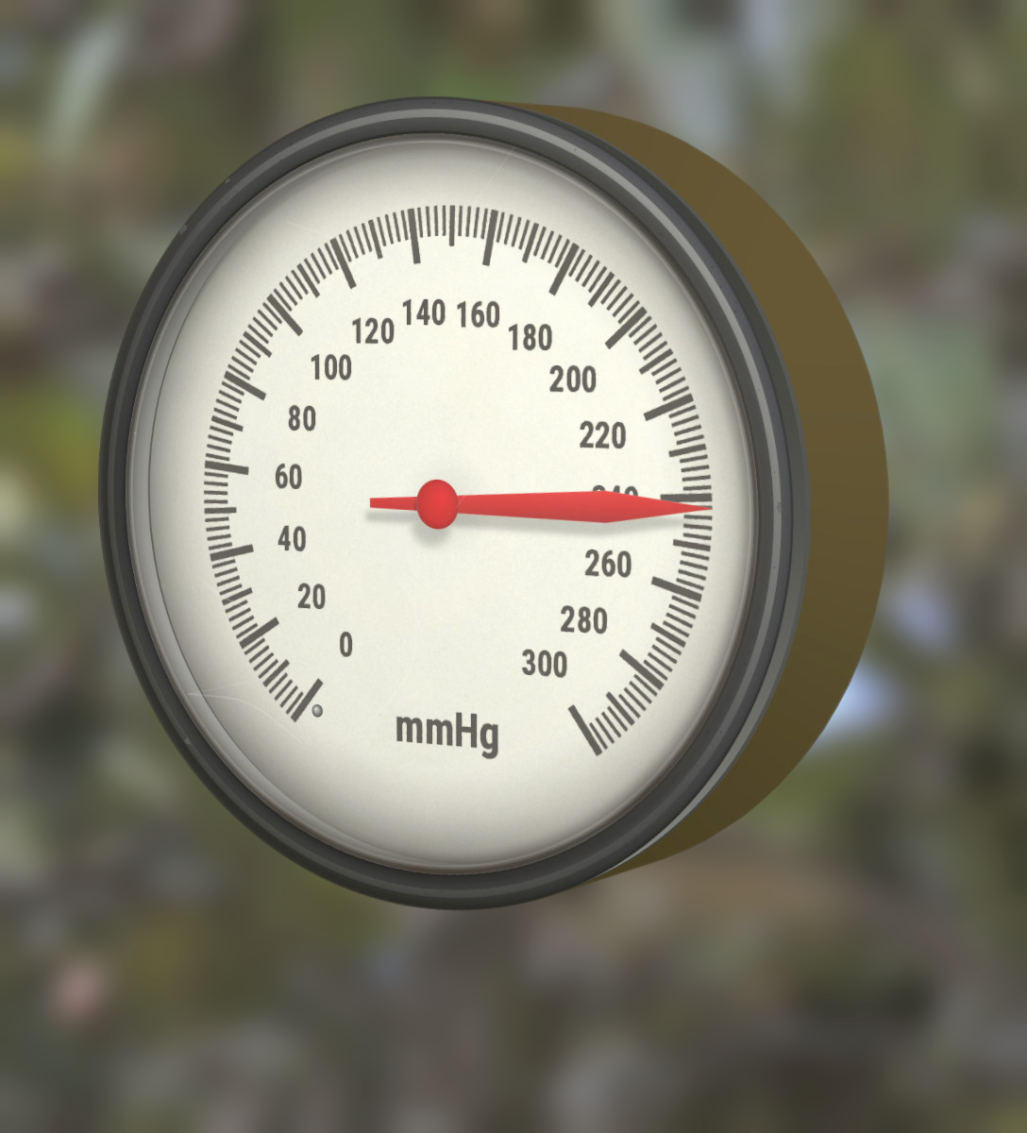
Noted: {"value": 242, "unit": "mmHg"}
